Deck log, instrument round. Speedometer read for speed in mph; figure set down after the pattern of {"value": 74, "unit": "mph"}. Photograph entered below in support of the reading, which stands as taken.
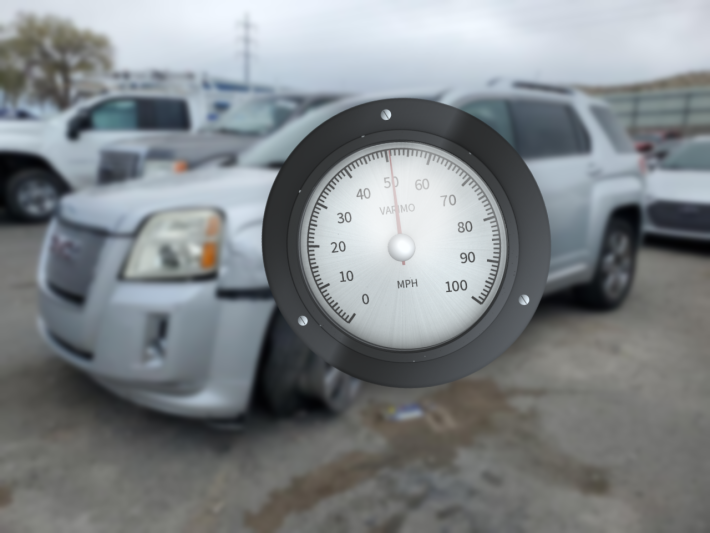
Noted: {"value": 51, "unit": "mph"}
